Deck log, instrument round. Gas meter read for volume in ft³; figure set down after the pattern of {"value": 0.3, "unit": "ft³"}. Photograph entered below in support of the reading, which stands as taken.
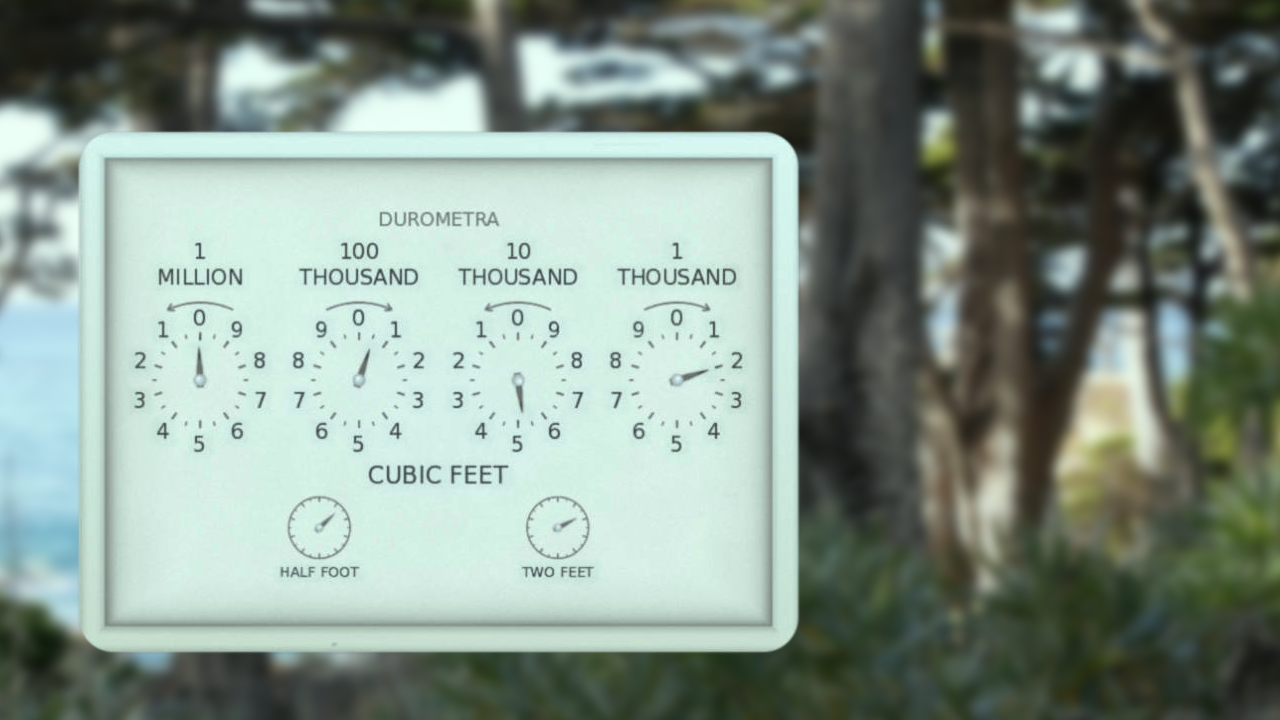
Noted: {"value": 5200, "unit": "ft³"}
